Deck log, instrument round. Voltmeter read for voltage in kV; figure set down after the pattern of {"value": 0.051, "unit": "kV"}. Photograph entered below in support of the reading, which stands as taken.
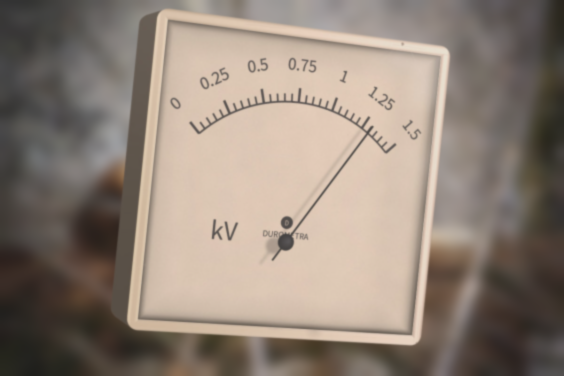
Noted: {"value": 1.3, "unit": "kV"}
